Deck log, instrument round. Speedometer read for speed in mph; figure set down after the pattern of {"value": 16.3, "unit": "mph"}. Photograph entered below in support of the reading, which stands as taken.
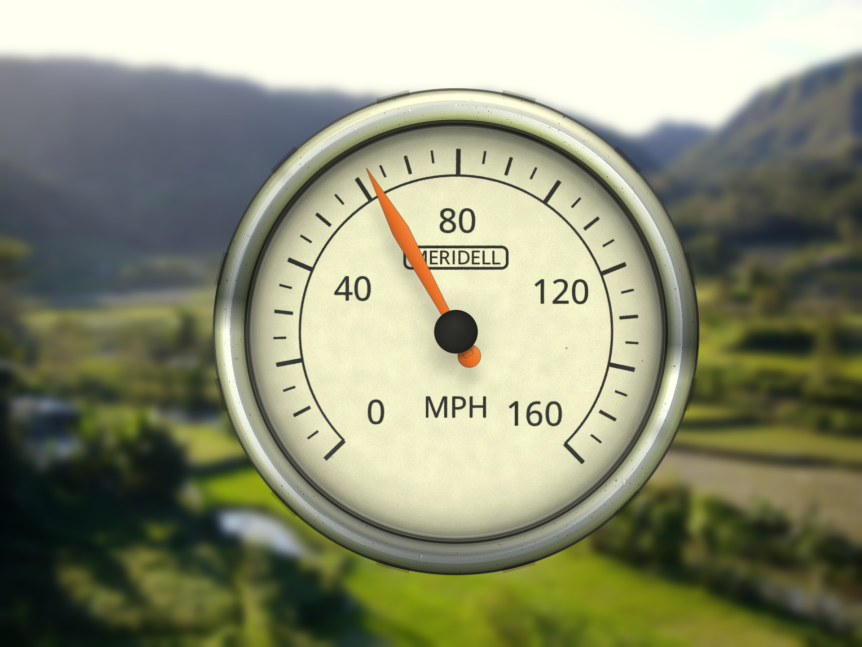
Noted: {"value": 62.5, "unit": "mph"}
